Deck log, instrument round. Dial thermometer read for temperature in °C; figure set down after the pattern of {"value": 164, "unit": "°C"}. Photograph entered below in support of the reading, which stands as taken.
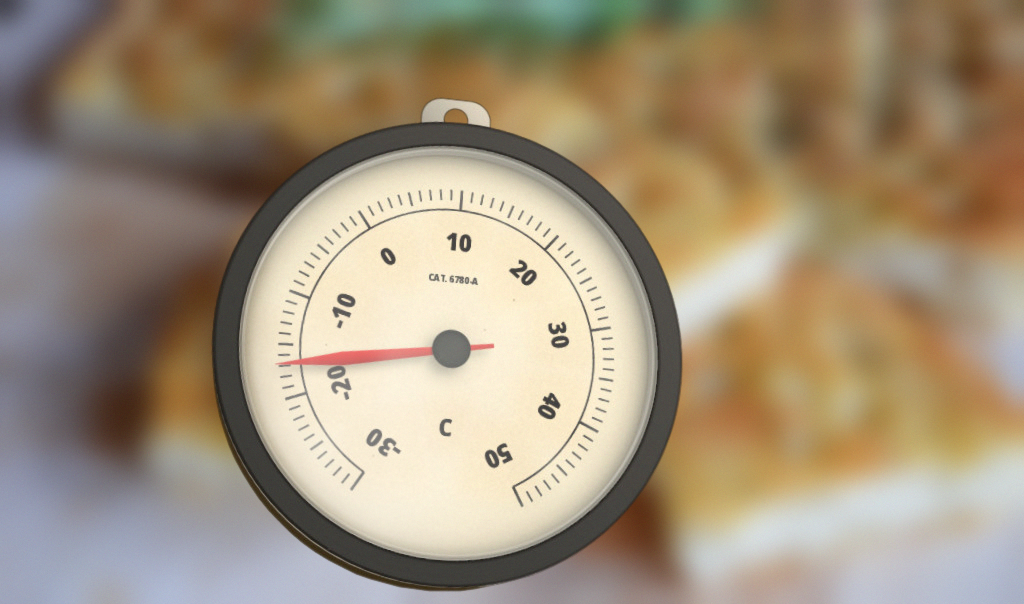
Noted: {"value": -17, "unit": "°C"}
